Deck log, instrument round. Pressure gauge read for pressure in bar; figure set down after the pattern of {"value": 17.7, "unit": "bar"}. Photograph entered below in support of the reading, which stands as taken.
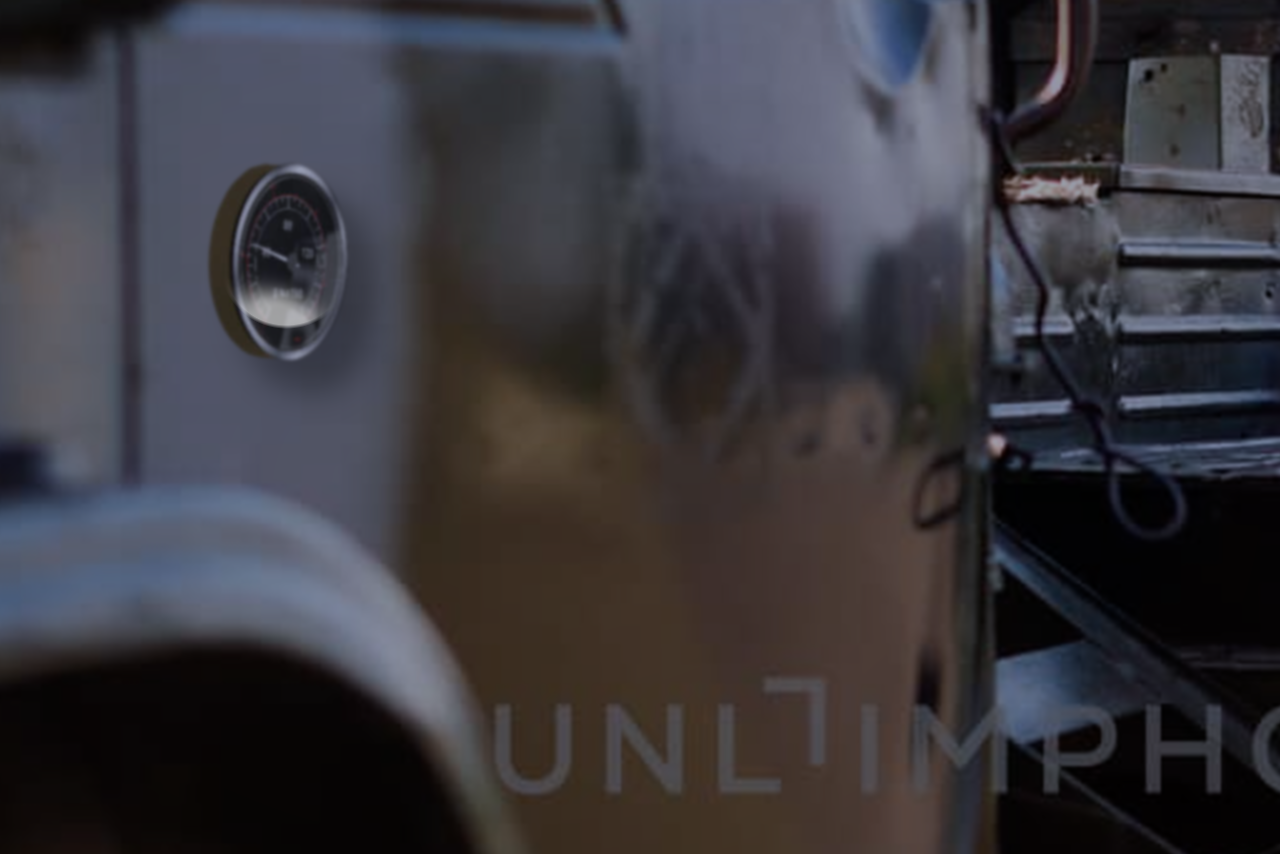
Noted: {"value": 40, "unit": "bar"}
